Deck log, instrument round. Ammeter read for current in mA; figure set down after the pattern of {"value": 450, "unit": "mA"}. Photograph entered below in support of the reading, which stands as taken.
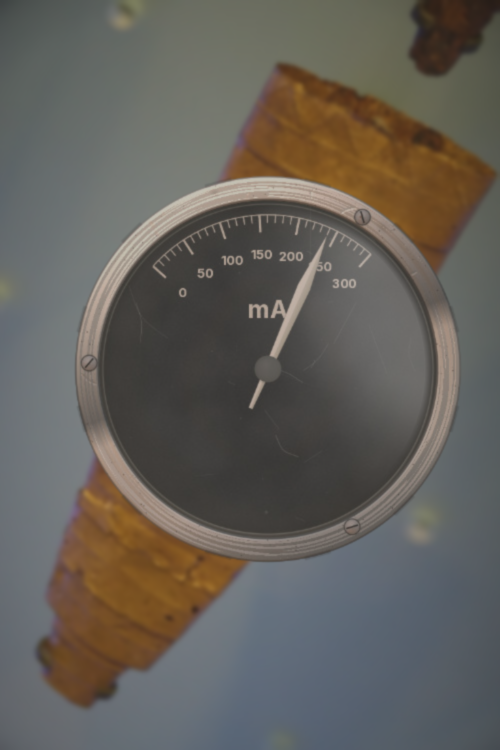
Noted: {"value": 240, "unit": "mA"}
